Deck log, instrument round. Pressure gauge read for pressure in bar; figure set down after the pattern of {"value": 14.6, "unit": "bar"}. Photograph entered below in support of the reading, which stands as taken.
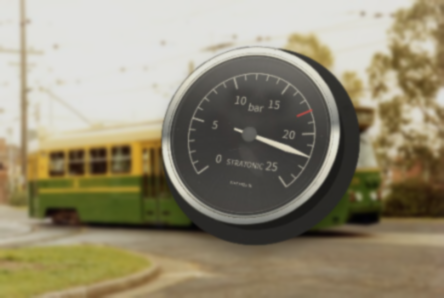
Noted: {"value": 22, "unit": "bar"}
